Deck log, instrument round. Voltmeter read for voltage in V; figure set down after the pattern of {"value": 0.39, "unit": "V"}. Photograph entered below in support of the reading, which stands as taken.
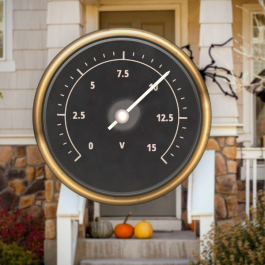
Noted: {"value": 10, "unit": "V"}
